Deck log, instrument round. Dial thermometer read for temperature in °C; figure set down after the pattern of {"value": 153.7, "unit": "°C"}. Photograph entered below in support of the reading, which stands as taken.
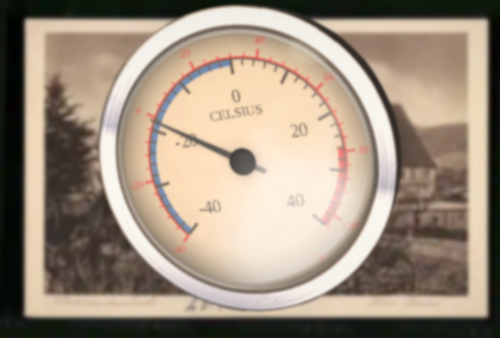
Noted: {"value": -18, "unit": "°C"}
